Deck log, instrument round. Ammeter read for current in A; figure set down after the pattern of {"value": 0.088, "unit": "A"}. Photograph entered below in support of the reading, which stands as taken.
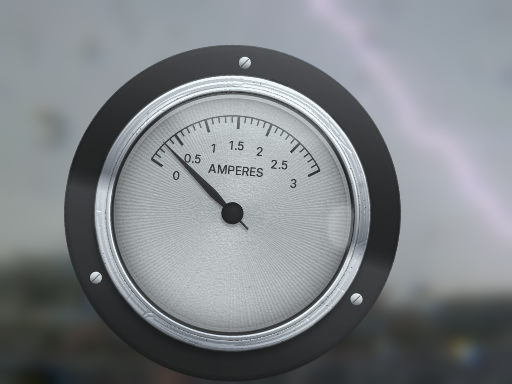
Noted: {"value": 0.3, "unit": "A"}
